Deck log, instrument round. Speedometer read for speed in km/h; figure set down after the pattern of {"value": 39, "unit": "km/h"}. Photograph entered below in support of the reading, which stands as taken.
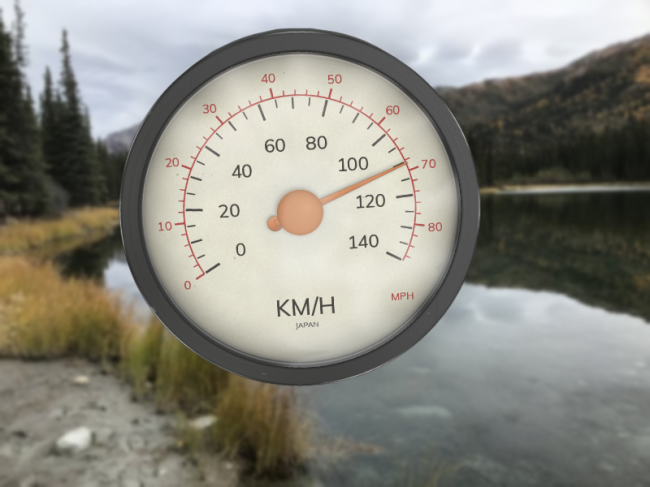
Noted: {"value": 110, "unit": "km/h"}
